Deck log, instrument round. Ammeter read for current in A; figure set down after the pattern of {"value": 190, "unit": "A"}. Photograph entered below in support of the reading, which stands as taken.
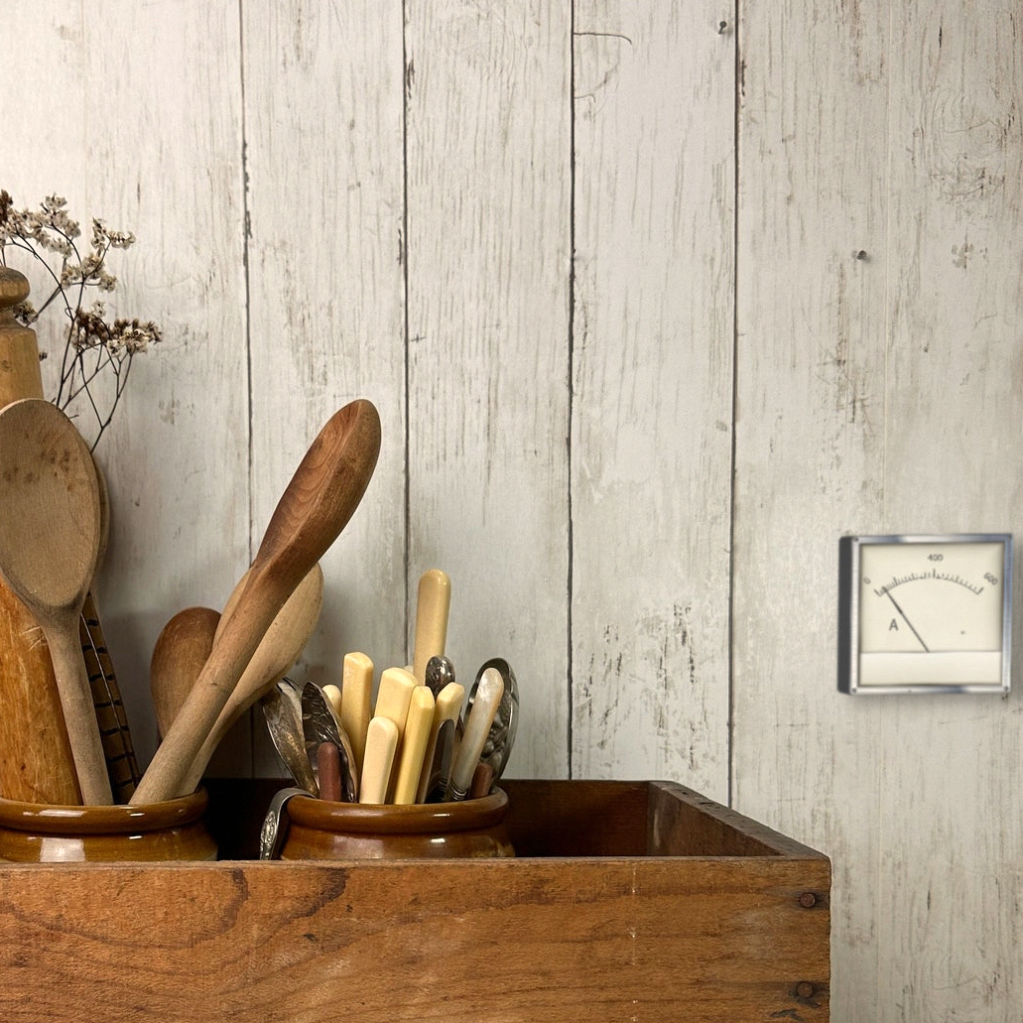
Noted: {"value": 100, "unit": "A"}
